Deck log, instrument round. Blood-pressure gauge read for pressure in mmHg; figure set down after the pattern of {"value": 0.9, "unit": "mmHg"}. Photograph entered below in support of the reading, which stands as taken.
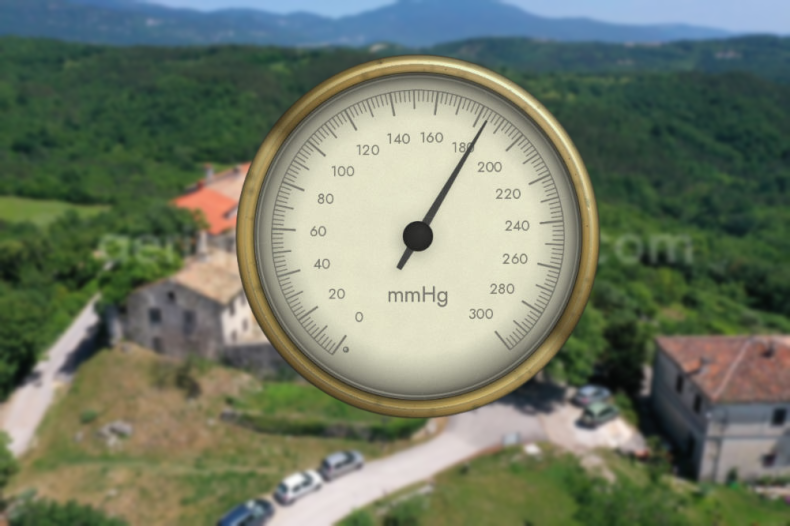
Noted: {"value": 184, "unit": "mmHg"}
